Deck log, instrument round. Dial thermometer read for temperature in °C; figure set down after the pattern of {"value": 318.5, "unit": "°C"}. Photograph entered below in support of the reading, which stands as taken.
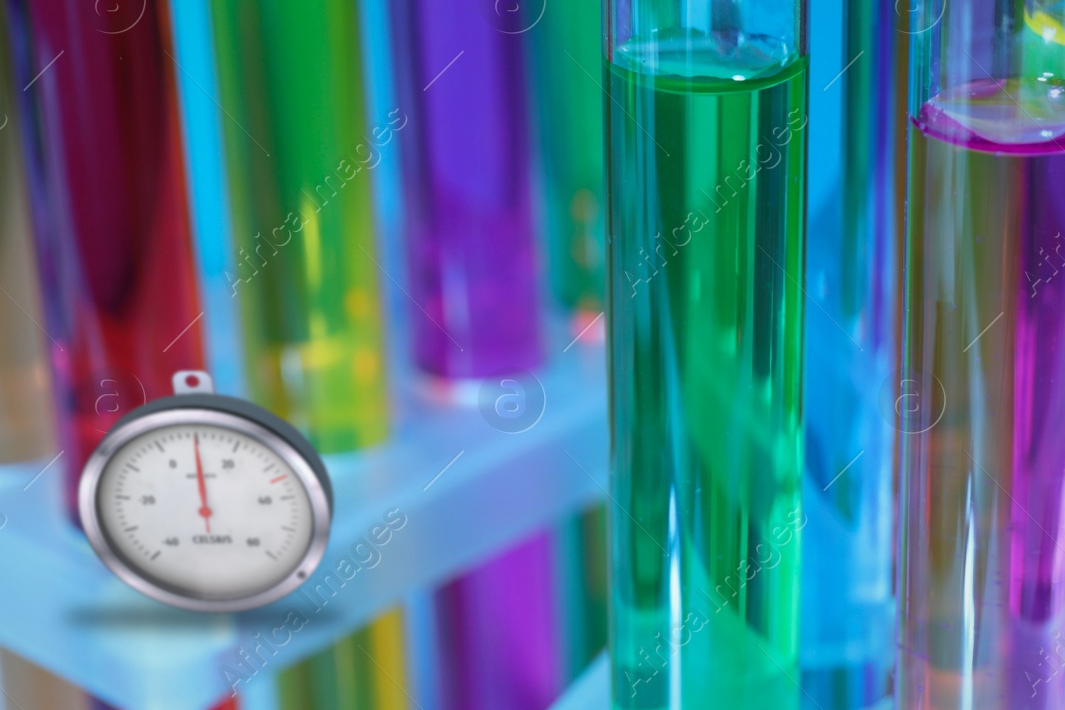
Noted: {"value": 10, "unit": "°C"}
